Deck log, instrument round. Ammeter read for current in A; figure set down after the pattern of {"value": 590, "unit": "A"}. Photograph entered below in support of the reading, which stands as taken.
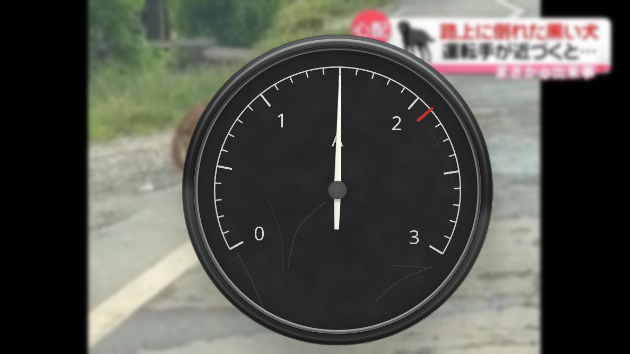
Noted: {"value": 1.5, "unit": "A"}
